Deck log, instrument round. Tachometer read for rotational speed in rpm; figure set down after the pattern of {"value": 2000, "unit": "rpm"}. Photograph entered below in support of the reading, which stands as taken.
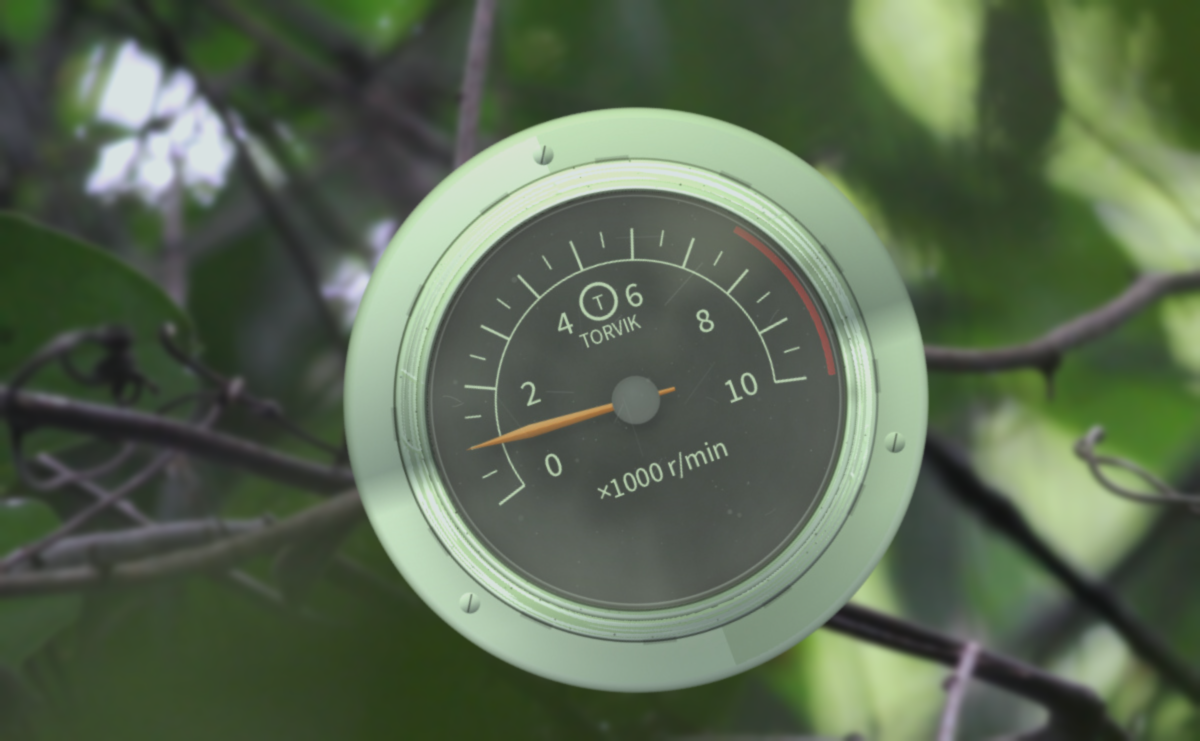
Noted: {"value": 1000, "unit": "rpm"}
